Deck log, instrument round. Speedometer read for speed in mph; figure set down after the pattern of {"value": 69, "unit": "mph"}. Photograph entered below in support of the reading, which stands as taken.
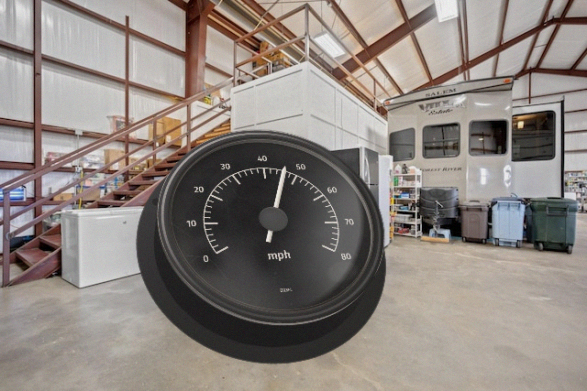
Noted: {"value": 46, "unit": "mph"}
